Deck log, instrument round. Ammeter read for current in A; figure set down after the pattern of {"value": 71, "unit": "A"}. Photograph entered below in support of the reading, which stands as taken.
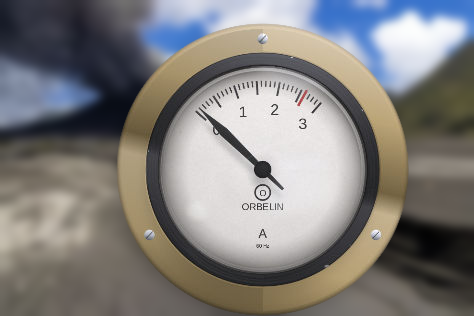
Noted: {"value": 0.1, "unit": "A"}
